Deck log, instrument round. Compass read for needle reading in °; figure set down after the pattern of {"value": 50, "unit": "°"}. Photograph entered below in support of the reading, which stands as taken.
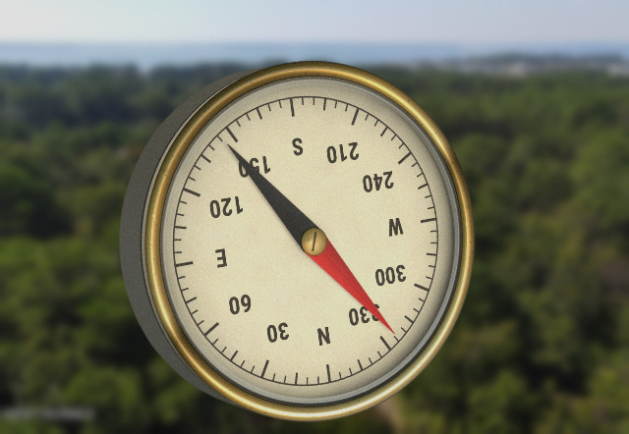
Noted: {"value": 325, "unit": "°"}
